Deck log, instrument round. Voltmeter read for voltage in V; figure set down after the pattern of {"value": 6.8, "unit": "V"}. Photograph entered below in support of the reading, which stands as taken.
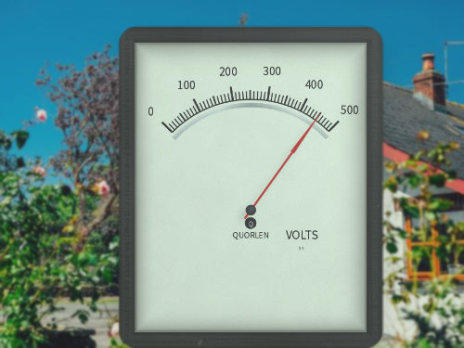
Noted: {"value": 450, "unit": "V"}
